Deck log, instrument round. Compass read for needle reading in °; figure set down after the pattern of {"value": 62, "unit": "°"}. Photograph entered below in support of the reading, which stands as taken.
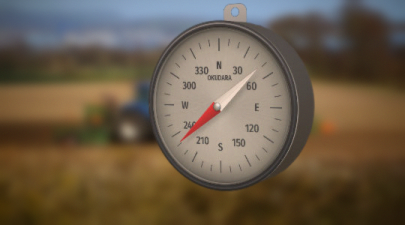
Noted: {"value": 230, "unit": "°"}
